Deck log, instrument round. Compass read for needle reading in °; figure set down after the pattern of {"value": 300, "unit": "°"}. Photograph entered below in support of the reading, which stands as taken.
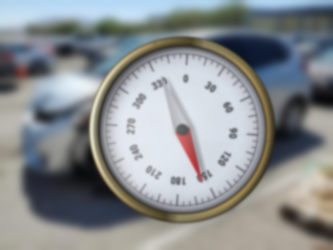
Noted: {"value": 155, "unit": "°"}
